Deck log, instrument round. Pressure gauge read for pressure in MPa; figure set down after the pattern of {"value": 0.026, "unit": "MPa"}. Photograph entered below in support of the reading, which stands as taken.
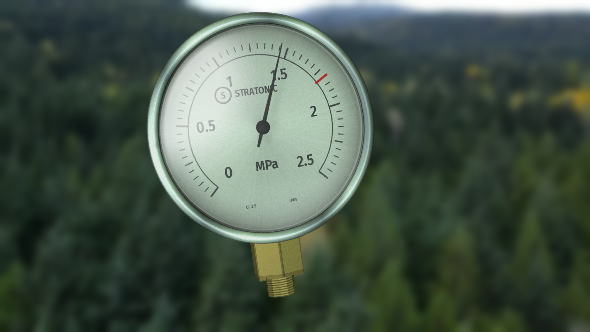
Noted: {"value": 1.45, "unit": "MPa"}
